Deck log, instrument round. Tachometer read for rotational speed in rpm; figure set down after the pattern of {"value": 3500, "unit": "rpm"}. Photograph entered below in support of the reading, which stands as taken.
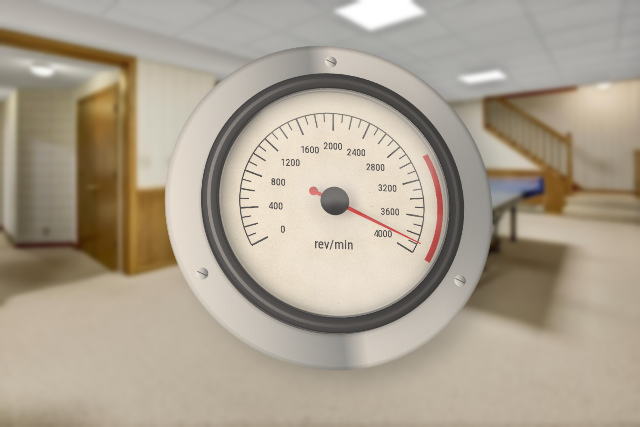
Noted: {"value": 3900, "unit": "rpm"}
